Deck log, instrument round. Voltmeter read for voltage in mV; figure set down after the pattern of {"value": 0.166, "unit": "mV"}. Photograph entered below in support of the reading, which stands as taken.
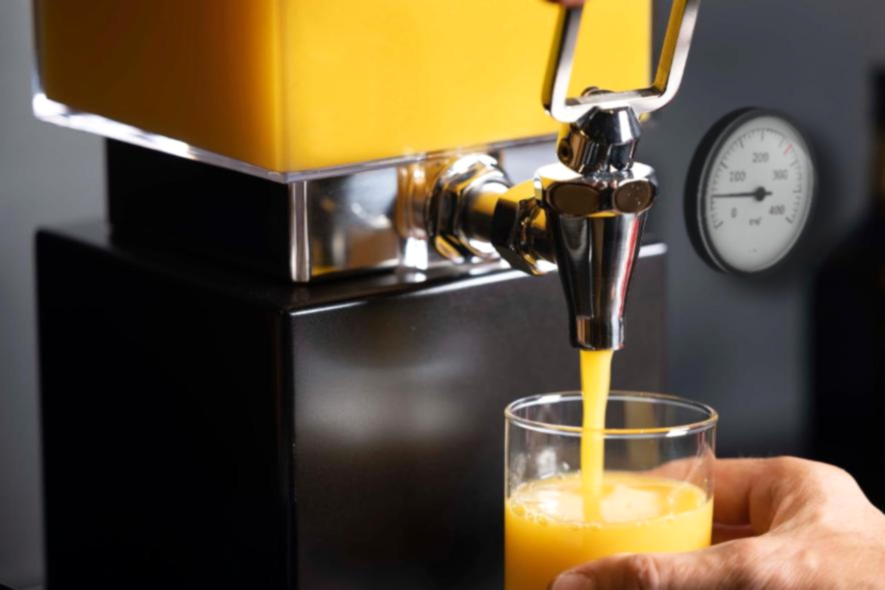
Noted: {"value": 50, "unit": "mV"}
